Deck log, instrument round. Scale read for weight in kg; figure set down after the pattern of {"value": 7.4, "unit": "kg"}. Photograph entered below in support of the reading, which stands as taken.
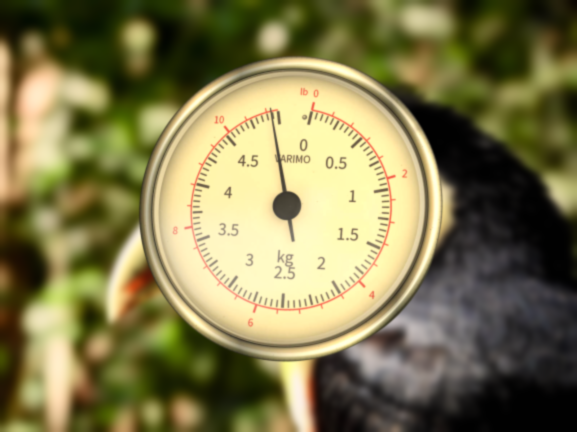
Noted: {"value": 4.95, "unit": "kg"}
